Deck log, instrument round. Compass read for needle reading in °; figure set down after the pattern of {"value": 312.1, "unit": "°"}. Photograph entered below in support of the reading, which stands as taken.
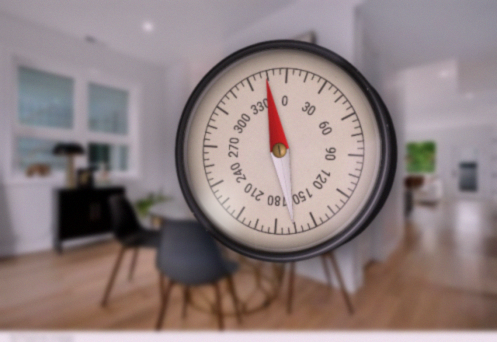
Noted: {"value": 345, "unit": "°"}
